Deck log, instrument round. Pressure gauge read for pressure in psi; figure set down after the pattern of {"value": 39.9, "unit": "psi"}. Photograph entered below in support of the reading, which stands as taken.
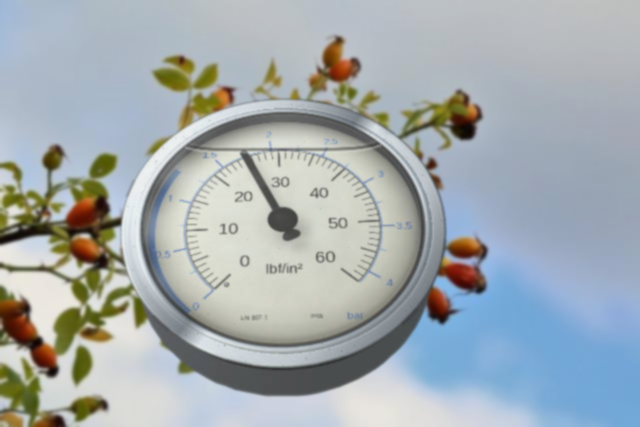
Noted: {"value": 25, "unit": "psi"}
